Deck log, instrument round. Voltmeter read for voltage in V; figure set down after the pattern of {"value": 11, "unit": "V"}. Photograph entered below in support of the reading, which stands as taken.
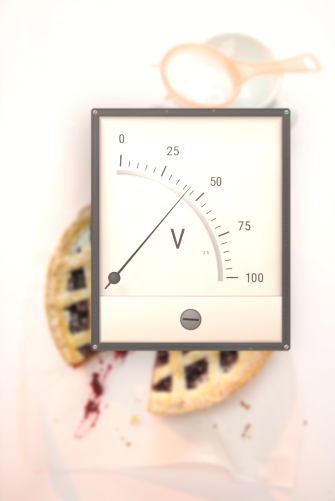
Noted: {"value": 42.5, "unit": "V"}
